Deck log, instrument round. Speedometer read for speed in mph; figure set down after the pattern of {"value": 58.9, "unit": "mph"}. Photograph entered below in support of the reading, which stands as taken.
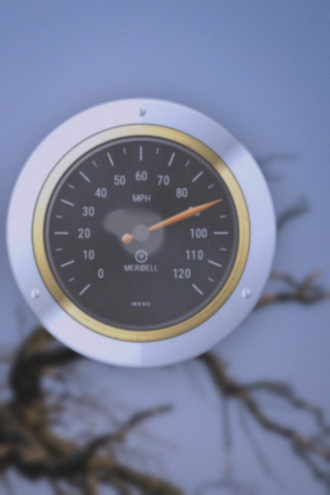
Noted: {"value": 90, "unit": "mph"}
